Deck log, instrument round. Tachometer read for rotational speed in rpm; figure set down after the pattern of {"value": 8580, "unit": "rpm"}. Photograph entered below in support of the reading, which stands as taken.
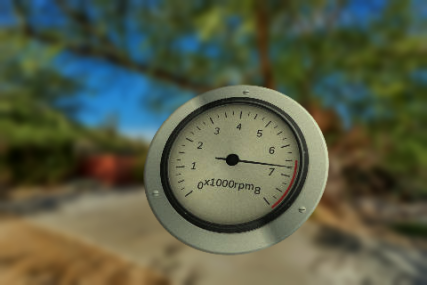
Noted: {"value": 6750, "unit": "rpm"}
